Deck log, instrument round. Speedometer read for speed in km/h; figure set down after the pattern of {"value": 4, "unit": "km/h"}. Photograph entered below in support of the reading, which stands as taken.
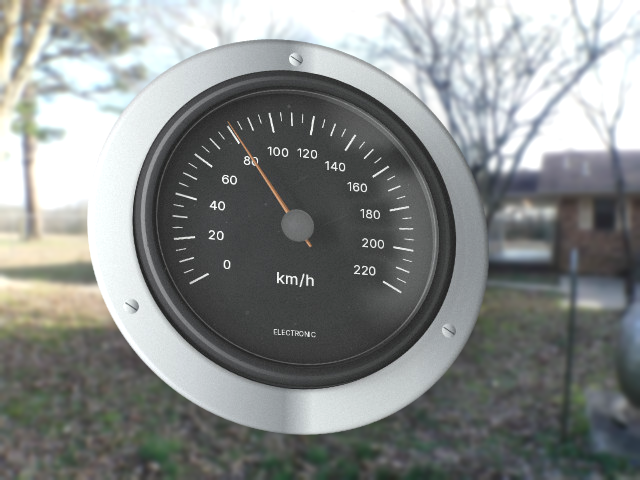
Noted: {"value": 80, "unit": "km/h"}
